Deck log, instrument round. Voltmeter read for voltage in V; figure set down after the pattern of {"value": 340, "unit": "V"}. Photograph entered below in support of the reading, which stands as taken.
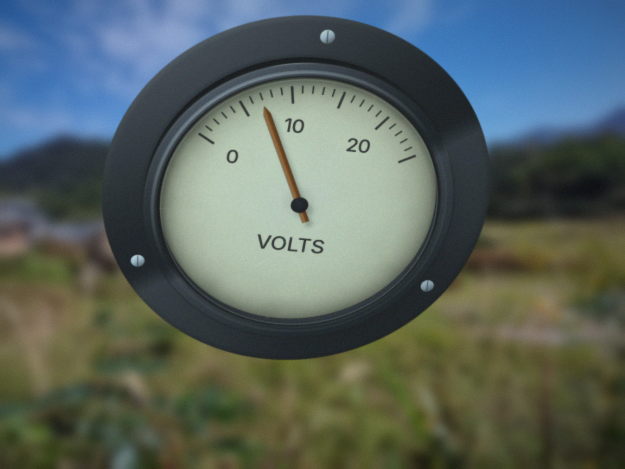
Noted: {"value": 7, "unit": "V"}
